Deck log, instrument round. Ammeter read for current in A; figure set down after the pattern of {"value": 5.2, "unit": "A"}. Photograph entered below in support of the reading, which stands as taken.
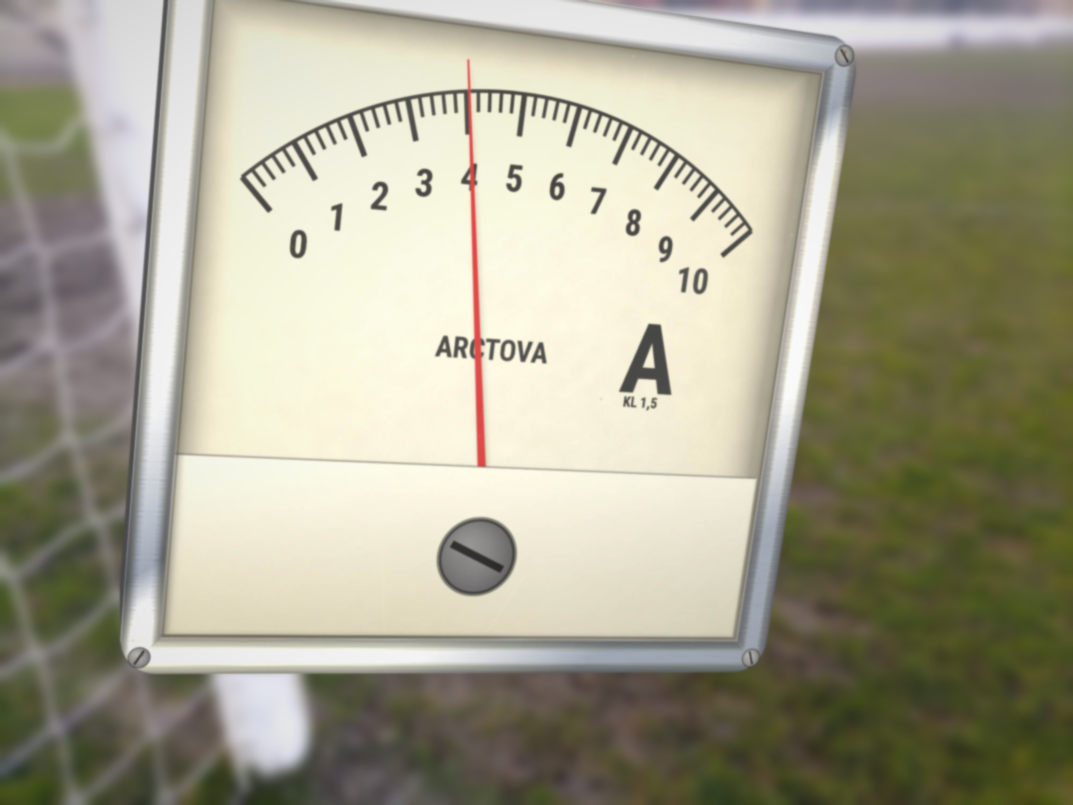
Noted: {"value": 4, "unit": "A"}
